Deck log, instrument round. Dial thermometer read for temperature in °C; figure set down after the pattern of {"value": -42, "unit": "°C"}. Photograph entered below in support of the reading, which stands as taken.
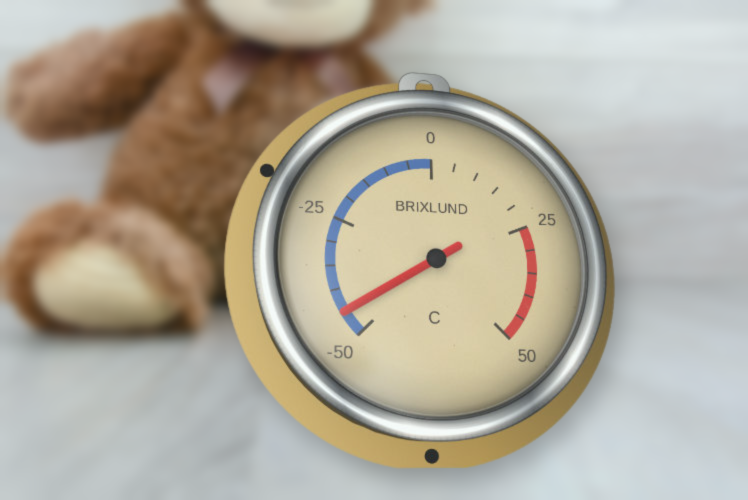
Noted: {"value": -45, "unit": "°C"}
